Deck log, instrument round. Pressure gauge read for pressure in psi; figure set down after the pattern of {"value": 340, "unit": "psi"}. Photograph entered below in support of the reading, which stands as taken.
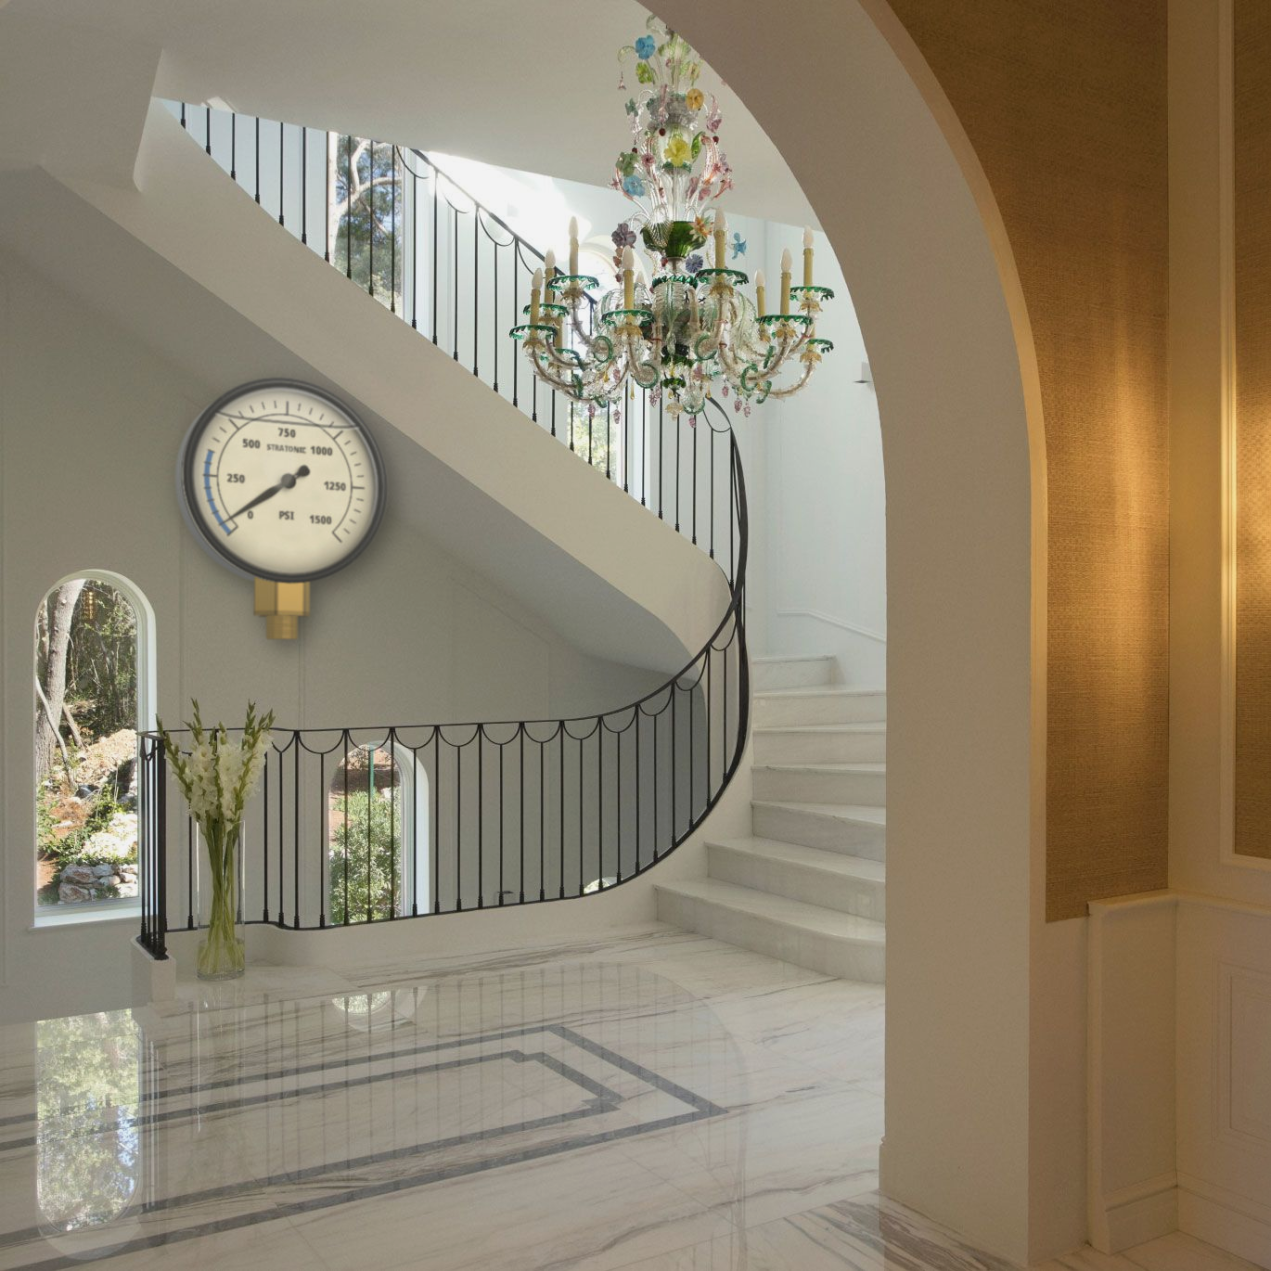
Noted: {"value": 50, "unit": "psi"}
